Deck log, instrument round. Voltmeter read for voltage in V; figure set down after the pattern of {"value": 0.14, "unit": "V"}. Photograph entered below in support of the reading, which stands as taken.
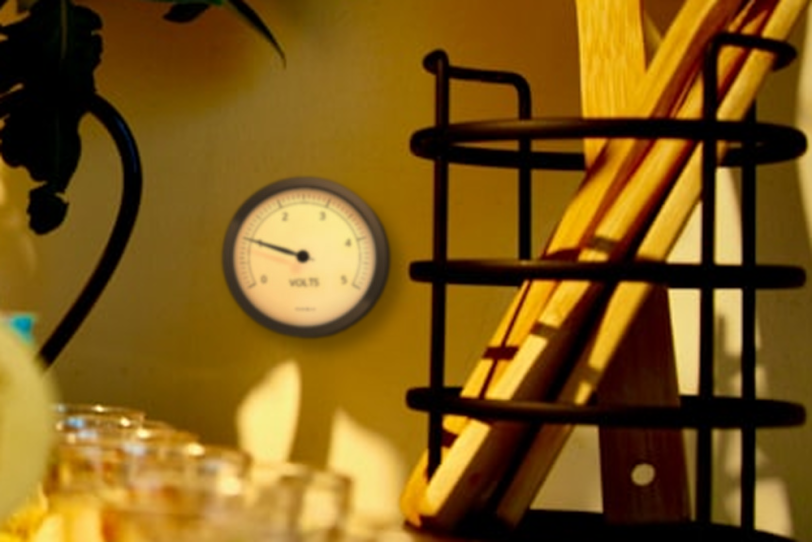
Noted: {"value": 1, "unit": "V"}
